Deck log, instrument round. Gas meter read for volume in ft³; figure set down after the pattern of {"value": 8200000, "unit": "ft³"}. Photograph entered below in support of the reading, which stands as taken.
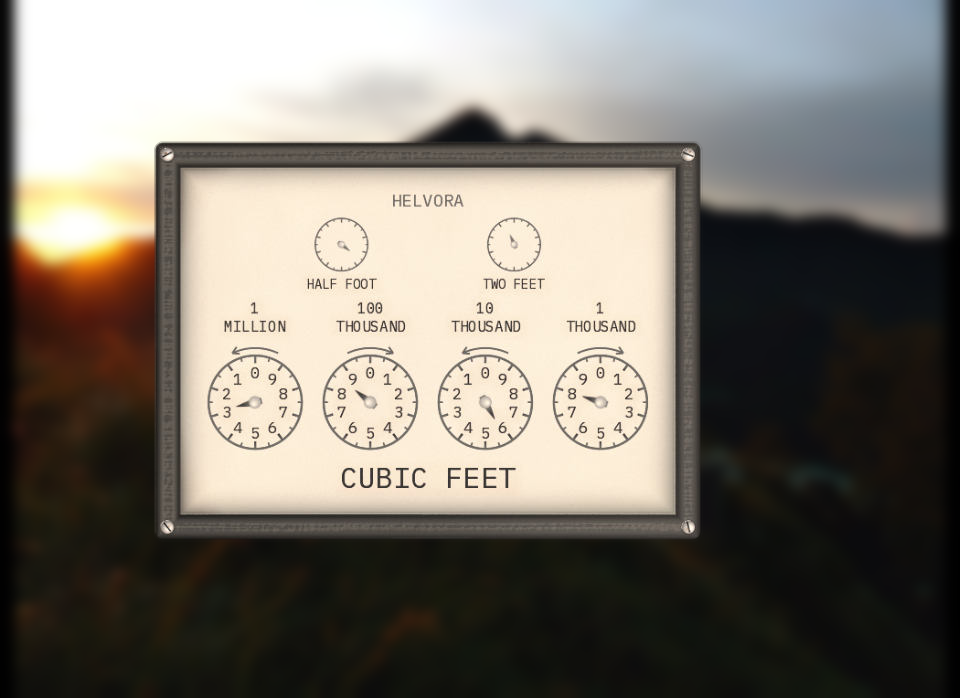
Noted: {"value": 285800, "unit": "ft³"}
